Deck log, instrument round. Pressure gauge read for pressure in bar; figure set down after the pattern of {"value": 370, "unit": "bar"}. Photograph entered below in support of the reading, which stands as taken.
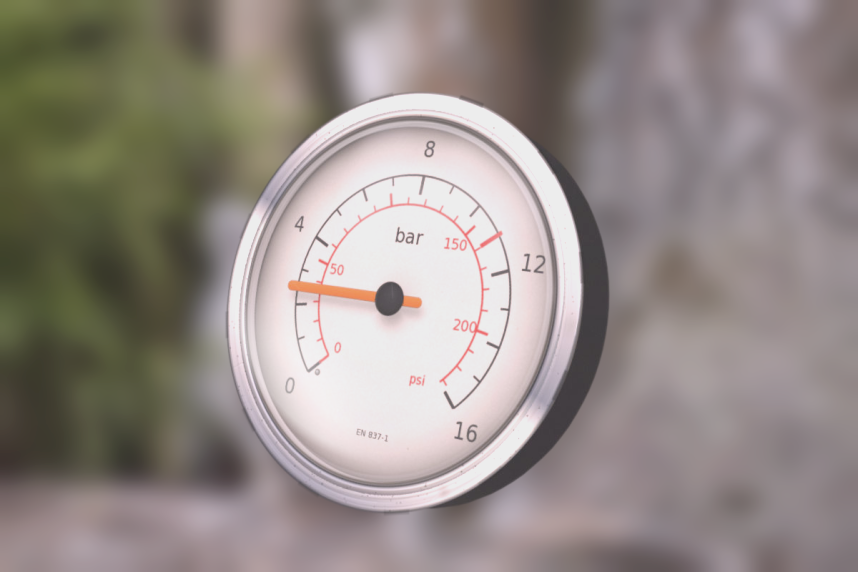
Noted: {"value": 2.5, "unit": "bar"}
